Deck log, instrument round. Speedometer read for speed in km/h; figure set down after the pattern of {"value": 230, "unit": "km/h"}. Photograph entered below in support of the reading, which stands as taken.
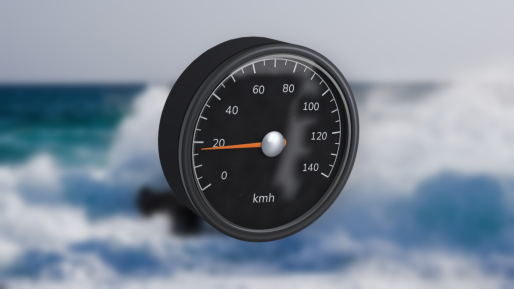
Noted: {"value": 17.5, "unit": "km/h"}
